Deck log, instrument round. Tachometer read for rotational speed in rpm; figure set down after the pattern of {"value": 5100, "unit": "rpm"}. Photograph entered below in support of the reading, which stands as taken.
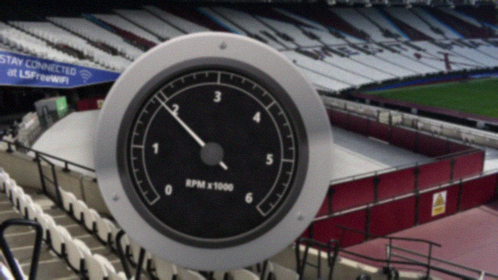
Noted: {"value": 1900, "unit": "rpm"}
